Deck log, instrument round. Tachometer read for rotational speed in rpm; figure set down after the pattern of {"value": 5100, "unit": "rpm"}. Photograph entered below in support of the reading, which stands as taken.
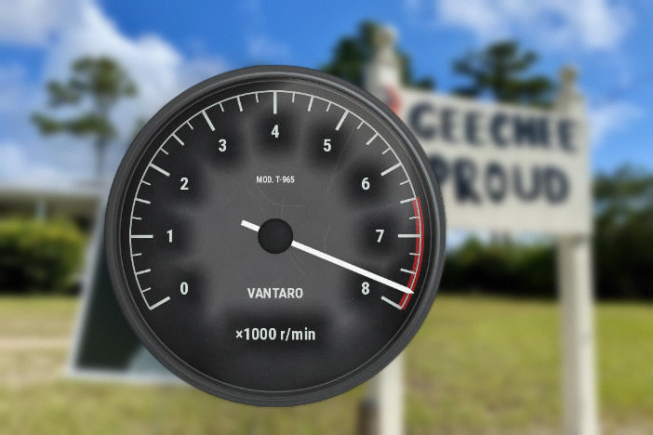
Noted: {"value": 7750, "unit": "rpm"}
